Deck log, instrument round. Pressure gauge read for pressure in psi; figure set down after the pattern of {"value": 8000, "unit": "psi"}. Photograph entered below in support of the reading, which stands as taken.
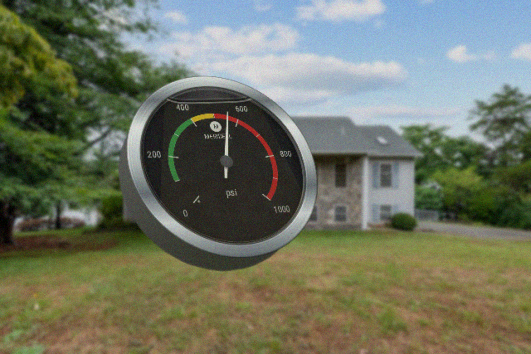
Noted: {"value": 550, "unit": "psi"}
